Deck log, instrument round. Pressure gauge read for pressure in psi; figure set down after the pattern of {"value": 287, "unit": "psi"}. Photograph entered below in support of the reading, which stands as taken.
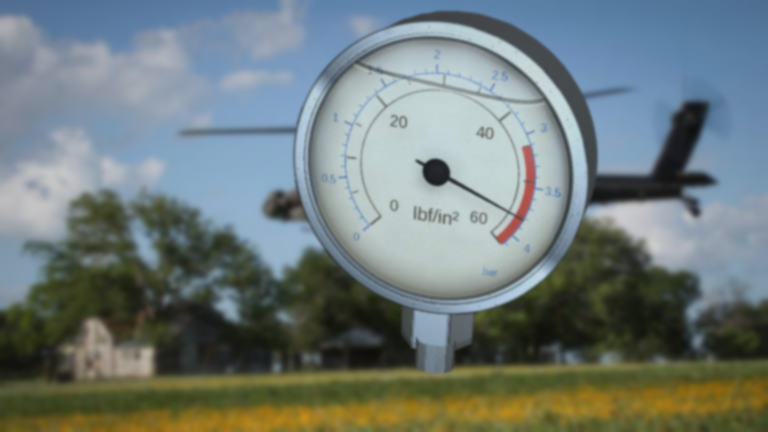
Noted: {"value": 55, "unit": "psi"}
